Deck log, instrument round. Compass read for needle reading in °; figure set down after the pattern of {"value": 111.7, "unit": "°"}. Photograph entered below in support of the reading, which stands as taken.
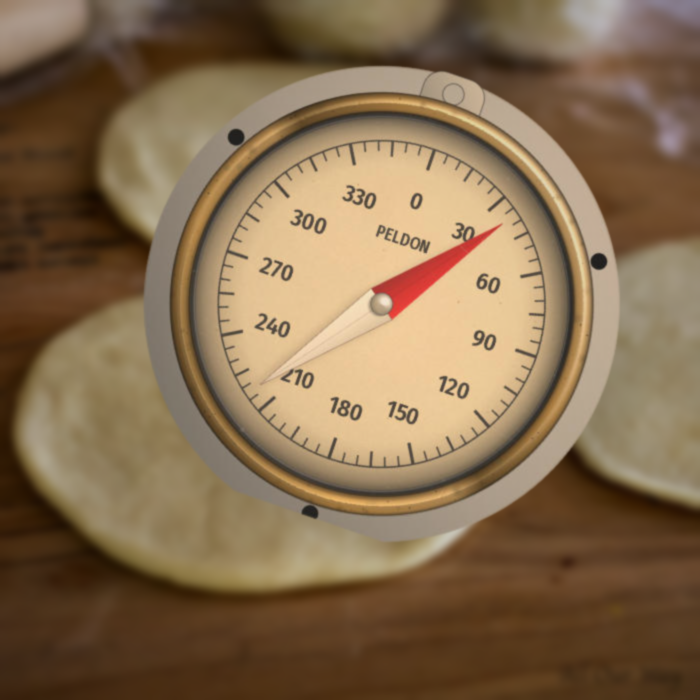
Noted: {"value": 37.5, "unit": "°"}
